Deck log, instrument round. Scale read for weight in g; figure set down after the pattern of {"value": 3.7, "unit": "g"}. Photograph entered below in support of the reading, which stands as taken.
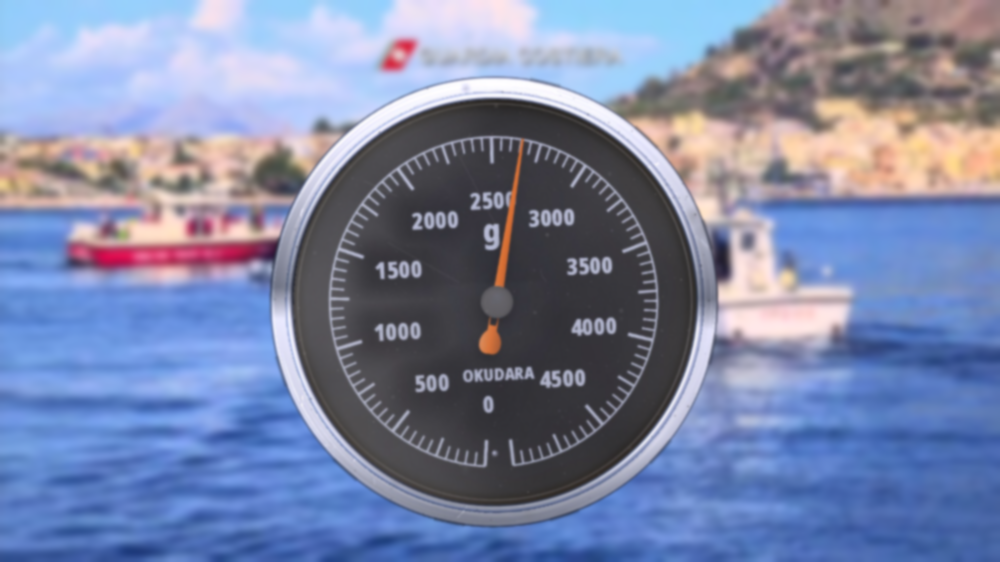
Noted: {"value": 2650, "unit": "g"}
